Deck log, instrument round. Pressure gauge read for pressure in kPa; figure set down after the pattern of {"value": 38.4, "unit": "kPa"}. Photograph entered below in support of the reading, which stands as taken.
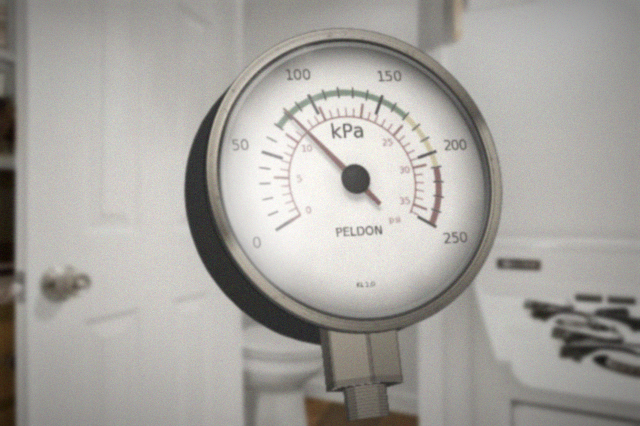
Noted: {"value": 80, "unit": "kPa"}
